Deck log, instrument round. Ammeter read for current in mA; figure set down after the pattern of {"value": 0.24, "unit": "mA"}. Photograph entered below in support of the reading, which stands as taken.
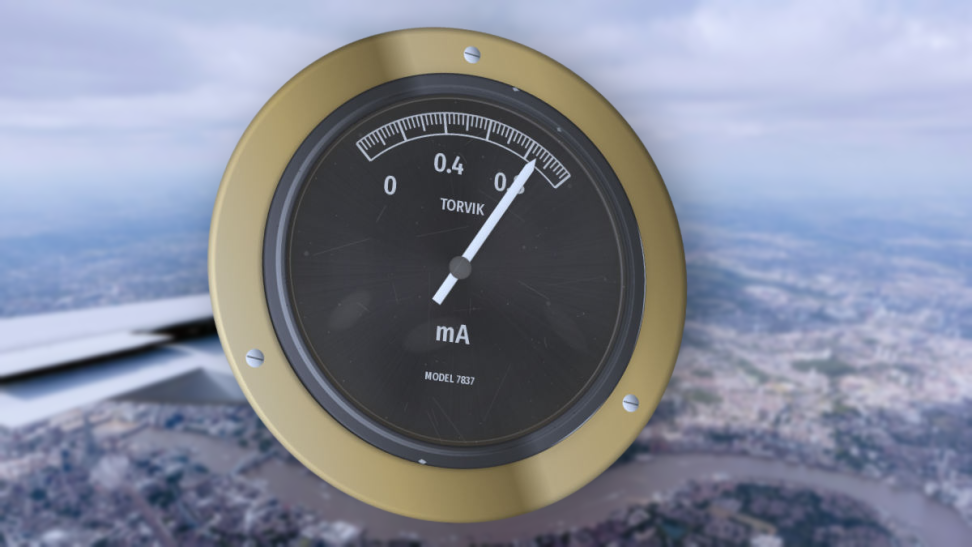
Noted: {"value": 0.84, "unit": "mA"}
